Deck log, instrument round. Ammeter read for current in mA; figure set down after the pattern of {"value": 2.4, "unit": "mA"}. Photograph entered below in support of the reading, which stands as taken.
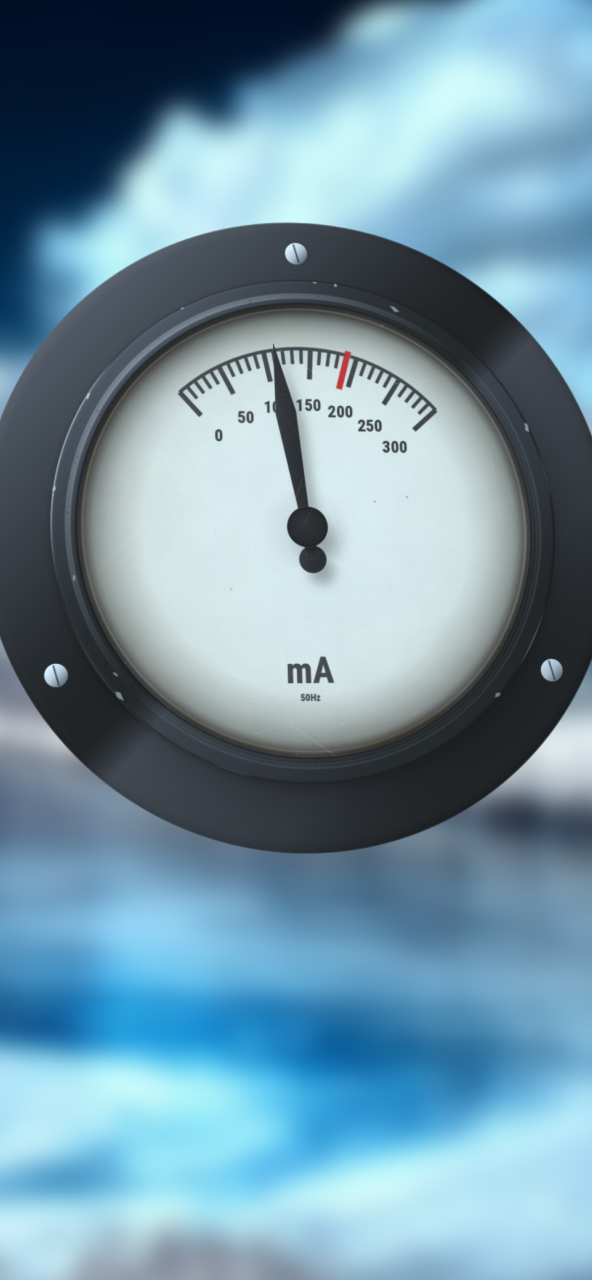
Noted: {"value": 110, "unit": "mA"}
